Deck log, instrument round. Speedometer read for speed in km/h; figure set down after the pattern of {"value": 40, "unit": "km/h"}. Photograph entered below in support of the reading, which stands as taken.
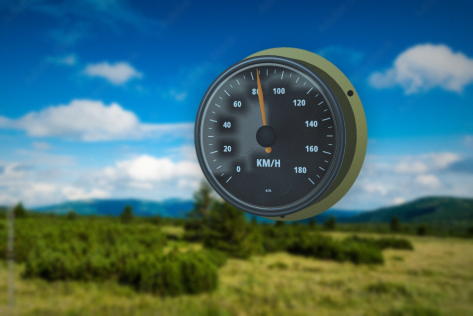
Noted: {"value": 85, "unit": "km/h"}
